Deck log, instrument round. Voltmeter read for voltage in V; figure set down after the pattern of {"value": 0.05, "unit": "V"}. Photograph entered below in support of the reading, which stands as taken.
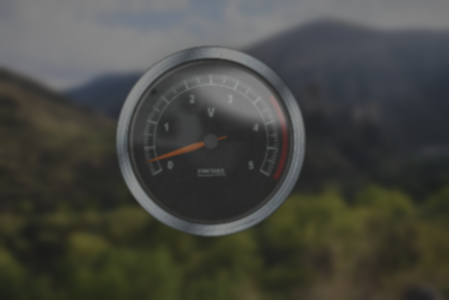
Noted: {"value": 0.25, "unit": "V"}
